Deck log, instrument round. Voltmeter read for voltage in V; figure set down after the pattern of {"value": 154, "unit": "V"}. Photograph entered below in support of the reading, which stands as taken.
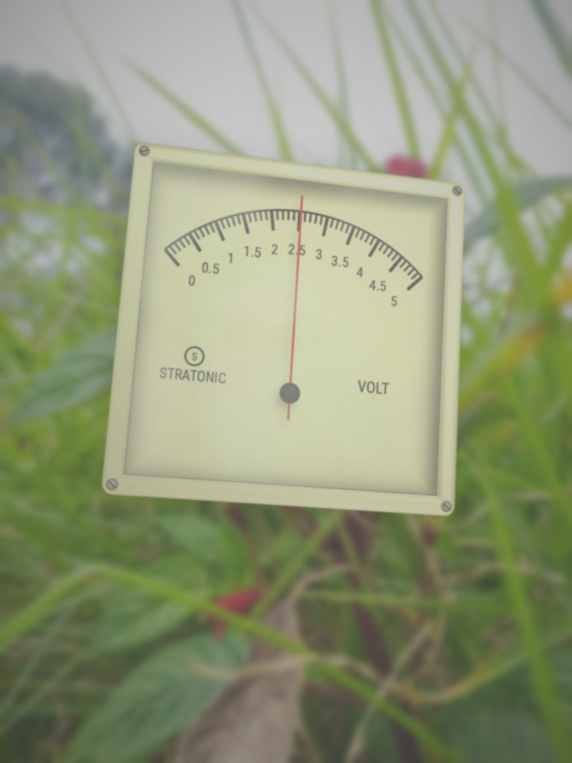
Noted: {"value": 2.5, "unit": "V"}
